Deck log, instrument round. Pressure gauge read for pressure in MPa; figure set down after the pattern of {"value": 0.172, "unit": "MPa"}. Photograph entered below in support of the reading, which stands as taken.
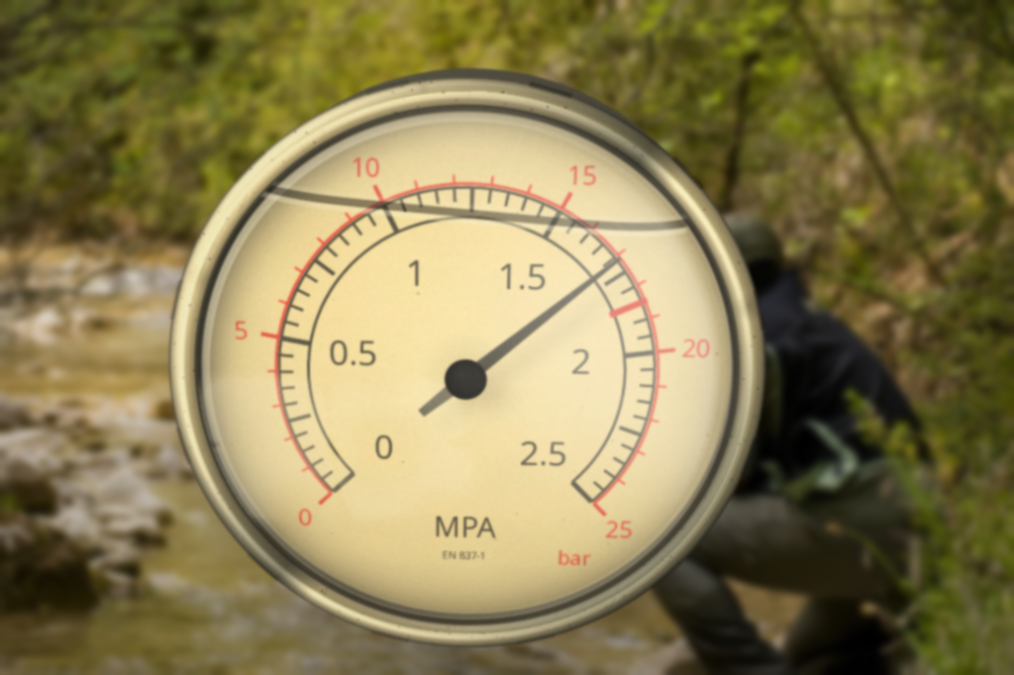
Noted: {"value": 1.7, "unit": "MPa"}
